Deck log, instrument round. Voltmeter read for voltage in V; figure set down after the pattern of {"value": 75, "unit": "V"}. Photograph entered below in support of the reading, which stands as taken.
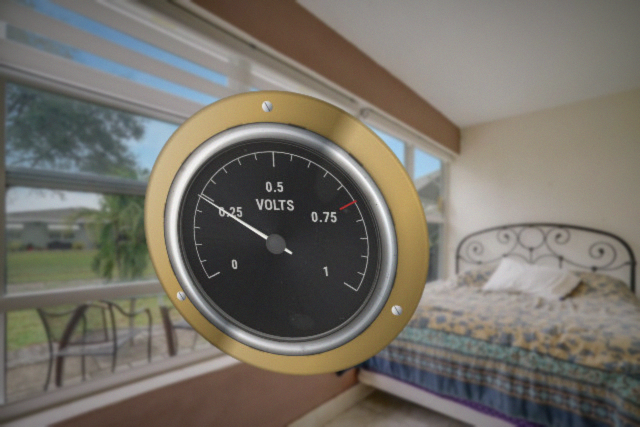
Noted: {"value": 0.25, "unit": "V"}
